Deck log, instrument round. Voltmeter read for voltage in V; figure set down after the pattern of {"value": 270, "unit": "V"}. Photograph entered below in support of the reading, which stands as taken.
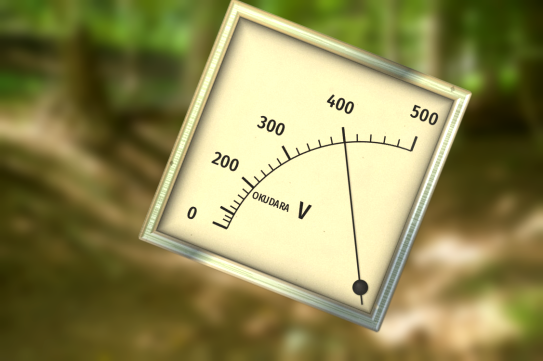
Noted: {"value": 400, "unit": "V"}
